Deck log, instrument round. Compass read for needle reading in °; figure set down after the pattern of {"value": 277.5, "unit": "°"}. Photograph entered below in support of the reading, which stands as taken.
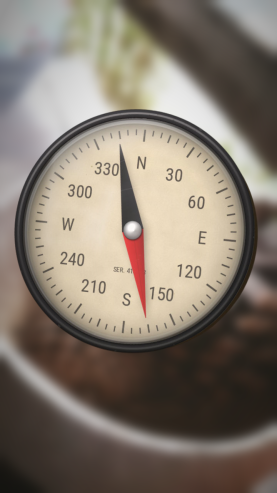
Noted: {"value": 165, "unit": "°"}
